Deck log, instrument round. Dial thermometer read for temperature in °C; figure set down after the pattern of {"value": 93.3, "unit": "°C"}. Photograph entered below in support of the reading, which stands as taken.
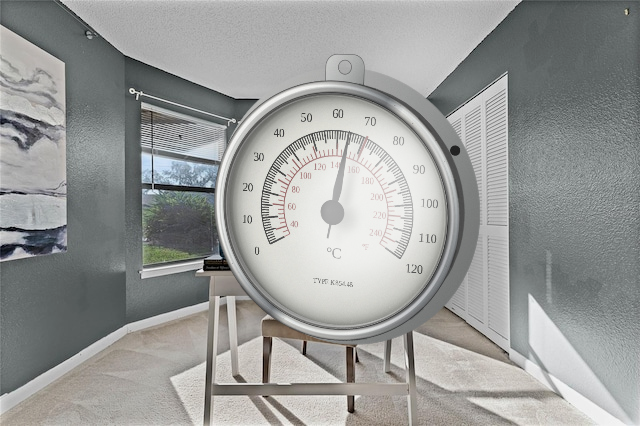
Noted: {"value": 65, "unit": "°C"}
